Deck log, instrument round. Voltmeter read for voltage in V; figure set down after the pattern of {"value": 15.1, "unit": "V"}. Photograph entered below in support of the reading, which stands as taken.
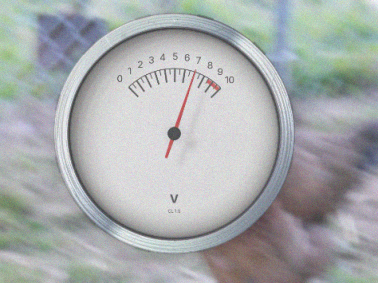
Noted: {"value": 7, "unit": "V"}
